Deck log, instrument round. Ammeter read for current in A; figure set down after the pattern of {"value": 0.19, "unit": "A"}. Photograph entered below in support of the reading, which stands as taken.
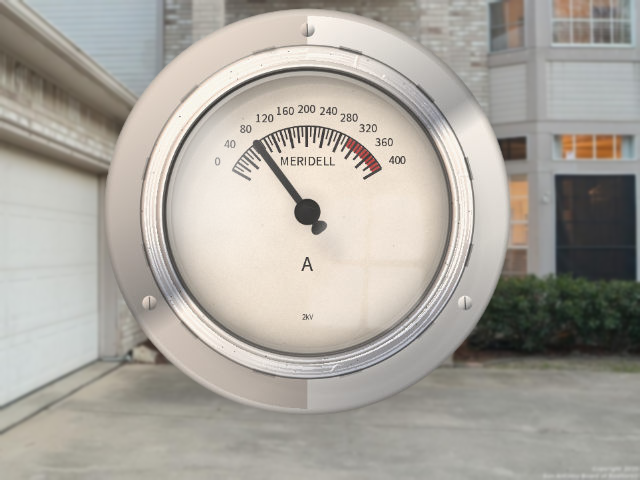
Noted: {"value": 80, "unit": "A"}
